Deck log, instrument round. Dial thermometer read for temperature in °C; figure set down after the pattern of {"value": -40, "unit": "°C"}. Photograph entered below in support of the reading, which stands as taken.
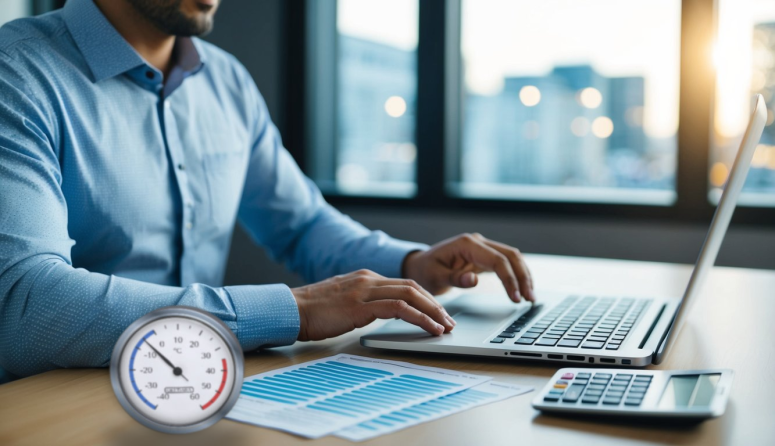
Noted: {"value": -5, "unit": "°C"}
